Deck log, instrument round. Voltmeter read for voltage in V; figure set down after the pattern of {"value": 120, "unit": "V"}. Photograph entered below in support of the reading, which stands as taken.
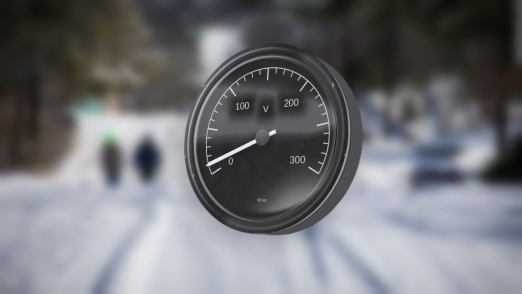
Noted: {"value": 10, "unit": "V"}
